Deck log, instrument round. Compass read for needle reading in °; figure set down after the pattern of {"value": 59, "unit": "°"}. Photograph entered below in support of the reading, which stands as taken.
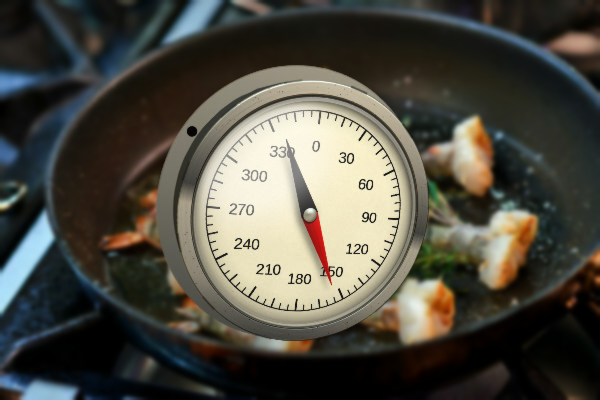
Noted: {"value": 155, "unit": "°"}
